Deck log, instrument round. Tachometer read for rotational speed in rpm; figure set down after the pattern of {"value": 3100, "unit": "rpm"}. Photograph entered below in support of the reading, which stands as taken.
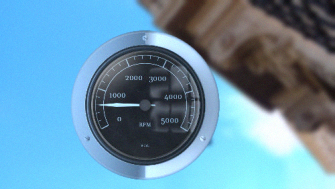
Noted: {"value": 600, "unit": "rpm"}
